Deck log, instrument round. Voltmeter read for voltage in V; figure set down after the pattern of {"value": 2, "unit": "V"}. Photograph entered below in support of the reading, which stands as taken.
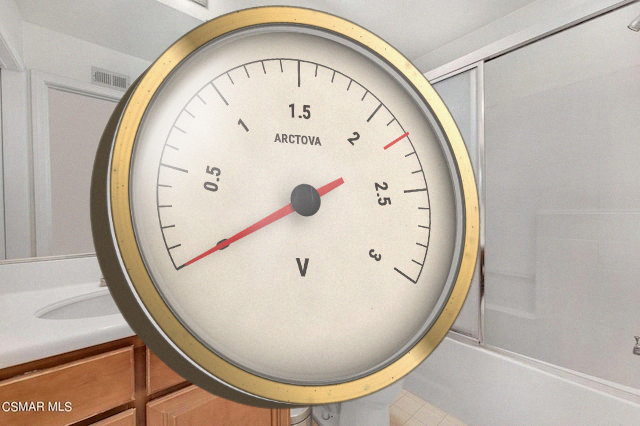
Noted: {"value": 0, "unit": "V"}
